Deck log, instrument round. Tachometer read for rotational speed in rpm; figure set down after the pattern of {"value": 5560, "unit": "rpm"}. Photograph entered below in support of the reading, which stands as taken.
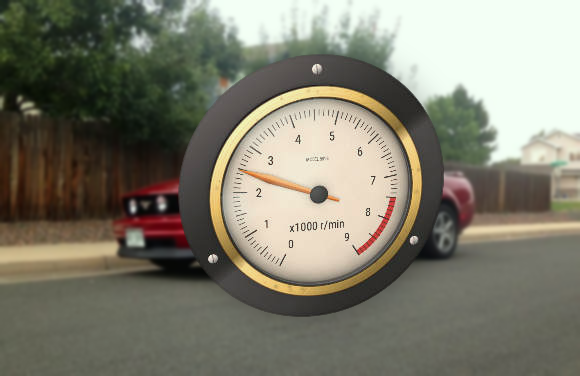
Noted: {"value": 2500, "unit": "rpm"}
